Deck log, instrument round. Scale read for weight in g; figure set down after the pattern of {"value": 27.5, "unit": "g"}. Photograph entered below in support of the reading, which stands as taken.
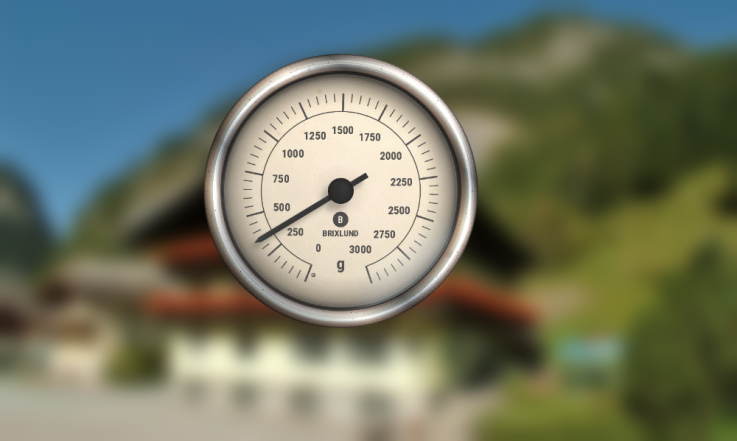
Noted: {"value": 350, "unit": "g"}
